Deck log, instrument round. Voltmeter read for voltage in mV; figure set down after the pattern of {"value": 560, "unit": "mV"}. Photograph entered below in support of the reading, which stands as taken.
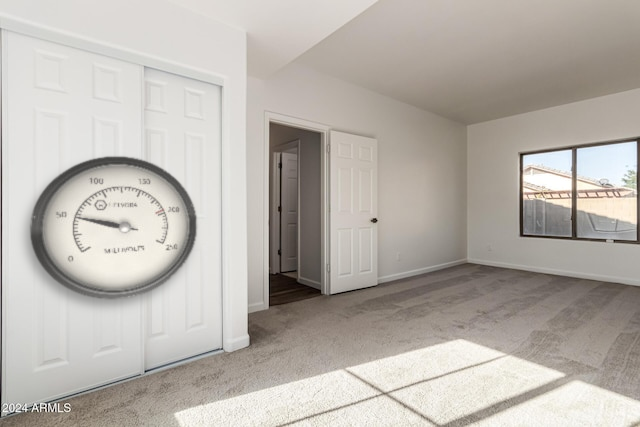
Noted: {"value": 50, "unit": "mV"}
